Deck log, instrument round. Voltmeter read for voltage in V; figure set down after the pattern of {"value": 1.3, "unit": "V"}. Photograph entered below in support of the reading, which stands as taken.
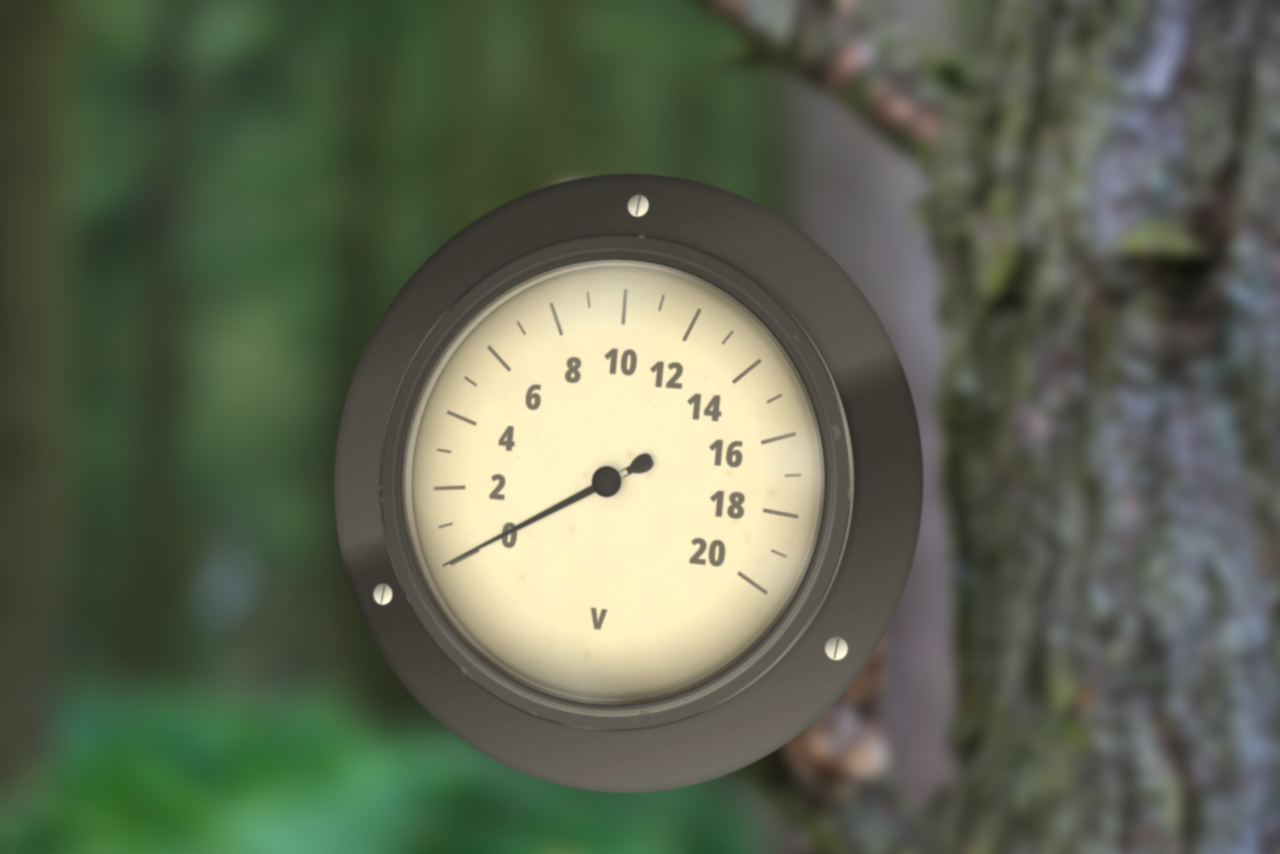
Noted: {"value": 0, "unit": "V"}
